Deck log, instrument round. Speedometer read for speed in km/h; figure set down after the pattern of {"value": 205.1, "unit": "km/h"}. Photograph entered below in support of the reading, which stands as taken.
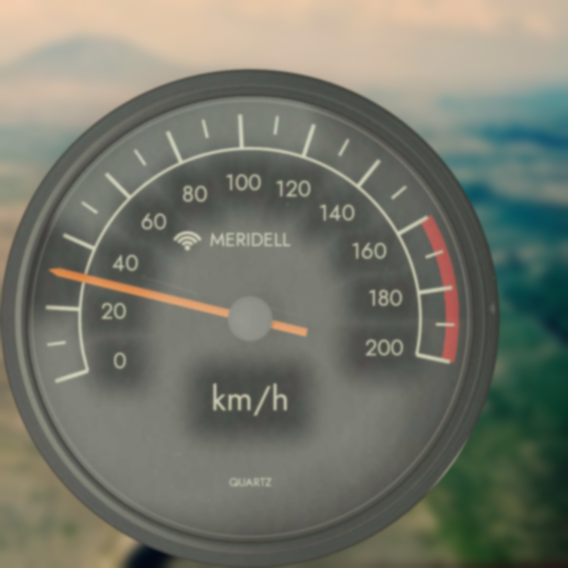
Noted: {"value": 30, "unit": "km/h"}
